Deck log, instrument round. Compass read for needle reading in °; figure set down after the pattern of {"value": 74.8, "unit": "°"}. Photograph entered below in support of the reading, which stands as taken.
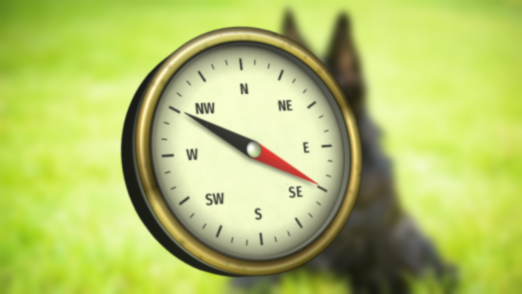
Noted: {"value": 120, "unit": "°"}
